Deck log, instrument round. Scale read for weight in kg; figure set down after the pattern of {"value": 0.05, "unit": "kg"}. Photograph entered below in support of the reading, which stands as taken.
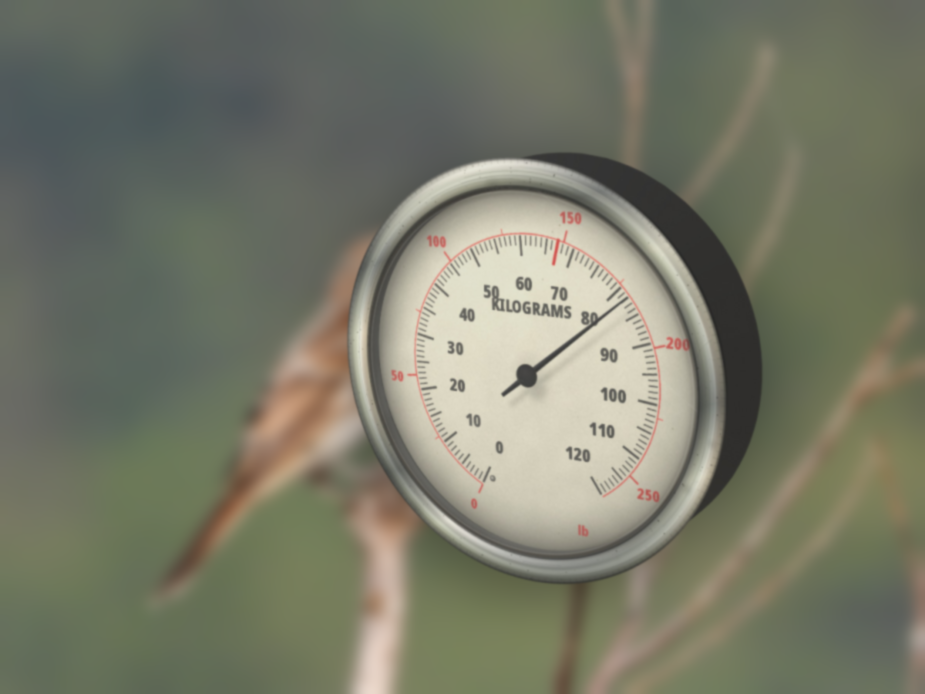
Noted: {"value": 82, "unit": "kg"}
